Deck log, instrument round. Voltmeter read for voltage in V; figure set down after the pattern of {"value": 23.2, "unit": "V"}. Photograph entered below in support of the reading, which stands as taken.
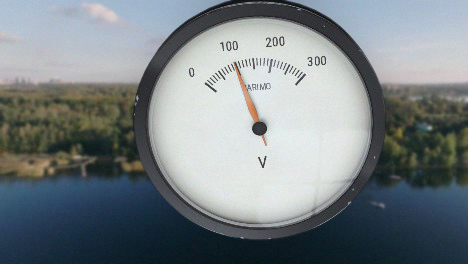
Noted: {"value": 100, "unit": "V"}
